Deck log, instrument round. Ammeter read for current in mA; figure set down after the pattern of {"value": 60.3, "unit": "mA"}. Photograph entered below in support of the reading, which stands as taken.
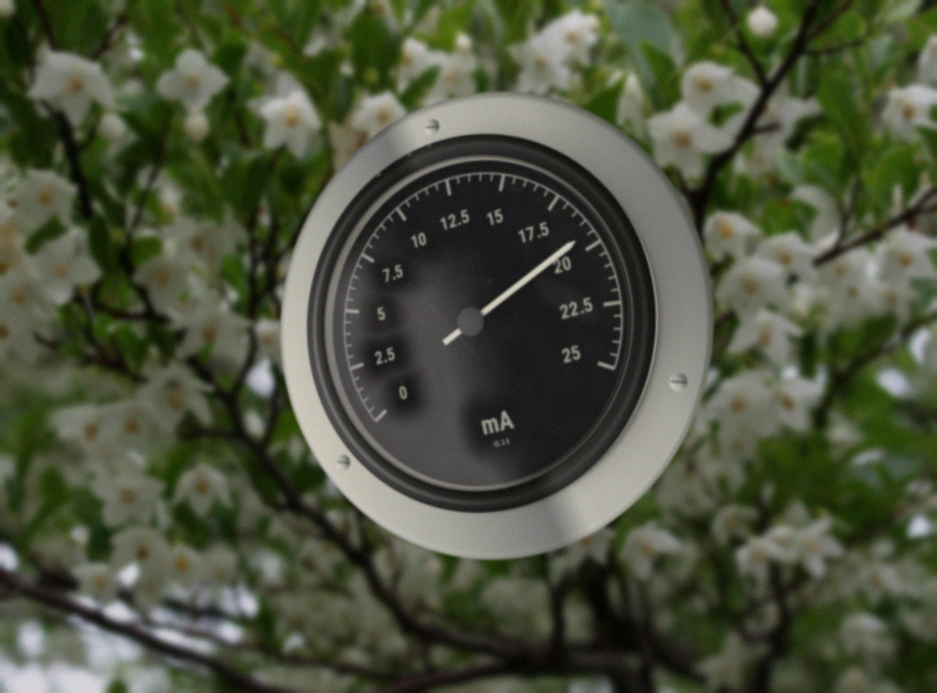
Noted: {"value": 19.5, "unit": "mA"}
